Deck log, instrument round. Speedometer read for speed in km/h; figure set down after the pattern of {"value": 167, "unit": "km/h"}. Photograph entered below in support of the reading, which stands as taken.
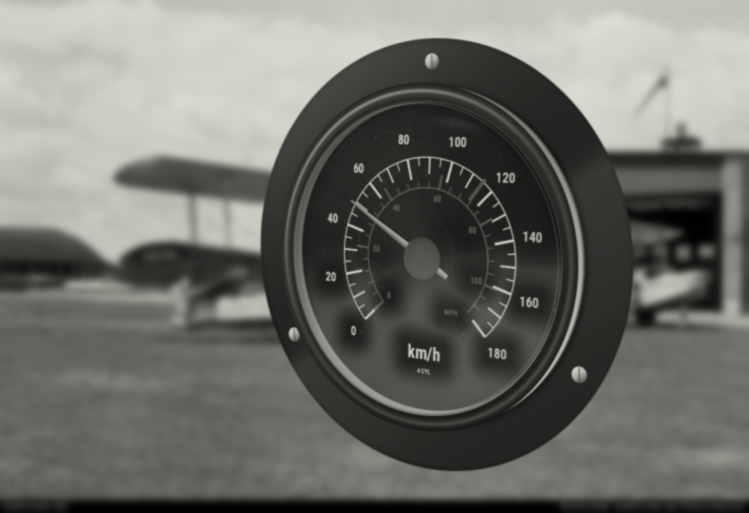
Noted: {"value": 50, "unit": "km/h"}
